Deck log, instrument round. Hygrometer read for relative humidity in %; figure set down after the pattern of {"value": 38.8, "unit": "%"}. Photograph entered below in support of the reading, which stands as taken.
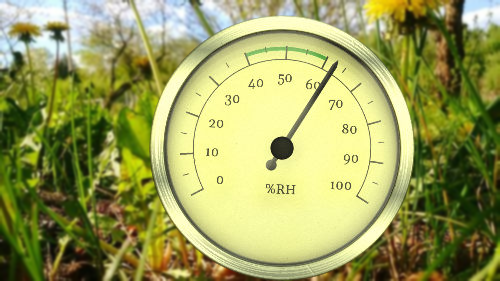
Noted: {"value": 62.5, "unit": "%"}
